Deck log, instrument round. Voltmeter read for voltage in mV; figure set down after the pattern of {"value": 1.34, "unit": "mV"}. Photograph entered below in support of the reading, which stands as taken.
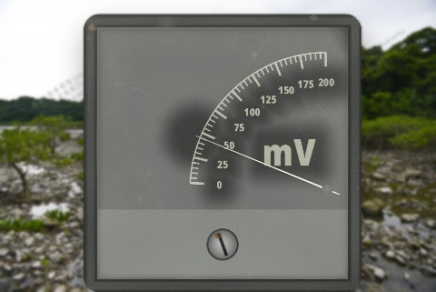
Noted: {"value": 45, "unit": "mV"}
